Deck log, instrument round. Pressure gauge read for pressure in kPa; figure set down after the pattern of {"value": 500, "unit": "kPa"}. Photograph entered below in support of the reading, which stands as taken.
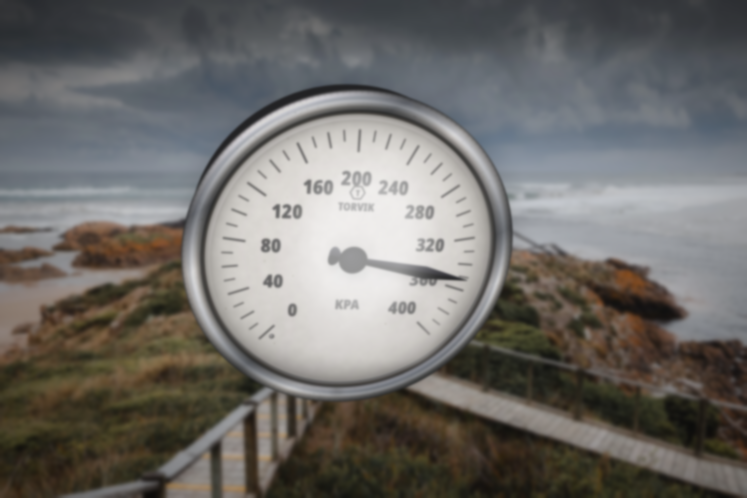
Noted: {"value": 350, "unit": "kPa"}
